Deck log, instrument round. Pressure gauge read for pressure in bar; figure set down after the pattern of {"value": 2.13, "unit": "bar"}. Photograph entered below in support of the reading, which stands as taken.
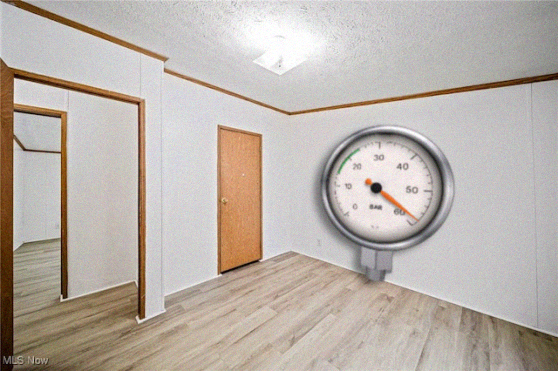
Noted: {"value": 58, "unit": "bar"}
